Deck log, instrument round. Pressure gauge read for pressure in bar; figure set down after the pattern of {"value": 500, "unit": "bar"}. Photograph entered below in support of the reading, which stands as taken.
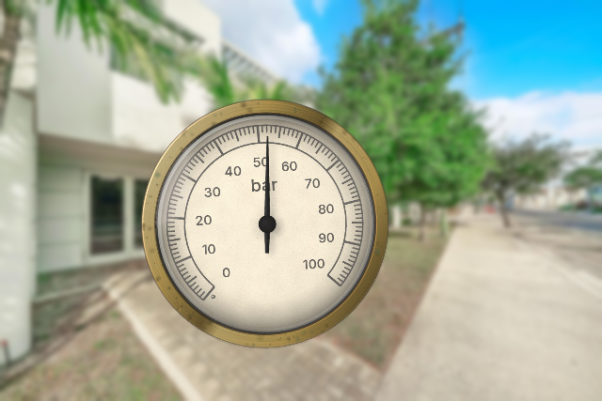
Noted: {"value": 52, "unit": "bar"}
